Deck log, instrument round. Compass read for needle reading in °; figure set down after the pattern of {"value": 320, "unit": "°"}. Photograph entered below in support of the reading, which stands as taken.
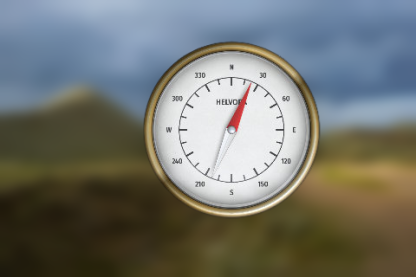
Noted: {"value": 22.5, "unit": "°"}
